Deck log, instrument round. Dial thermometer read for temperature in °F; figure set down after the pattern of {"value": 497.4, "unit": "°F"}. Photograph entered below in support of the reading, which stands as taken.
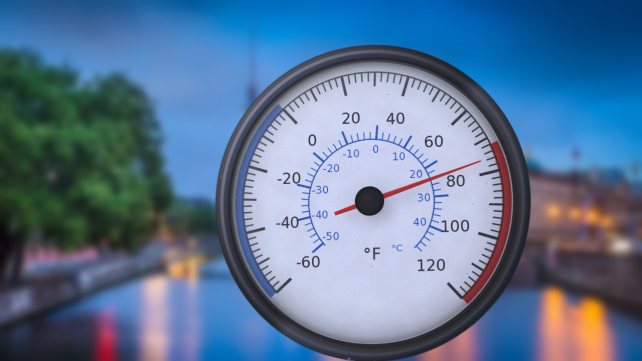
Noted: {"value": 76, "unit": "°F"}
